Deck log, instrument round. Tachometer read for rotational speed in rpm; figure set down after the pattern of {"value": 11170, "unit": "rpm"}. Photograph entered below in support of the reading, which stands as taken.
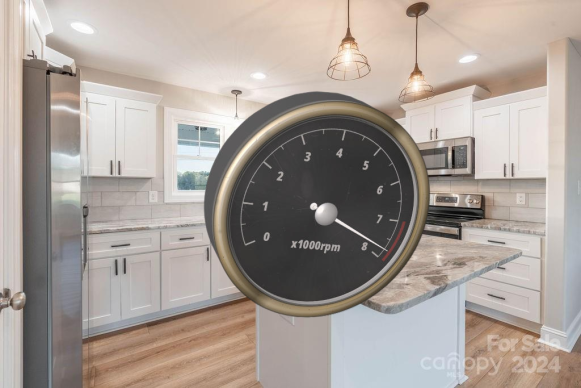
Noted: {"value": 7750, "unit": "rpm"}
